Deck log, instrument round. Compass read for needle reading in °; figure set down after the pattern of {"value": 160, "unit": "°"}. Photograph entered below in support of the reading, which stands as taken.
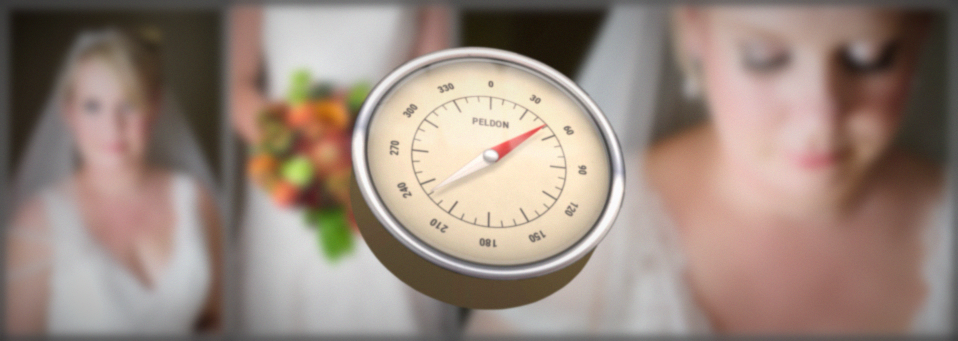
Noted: {"value": 50, "unit": "°"}
